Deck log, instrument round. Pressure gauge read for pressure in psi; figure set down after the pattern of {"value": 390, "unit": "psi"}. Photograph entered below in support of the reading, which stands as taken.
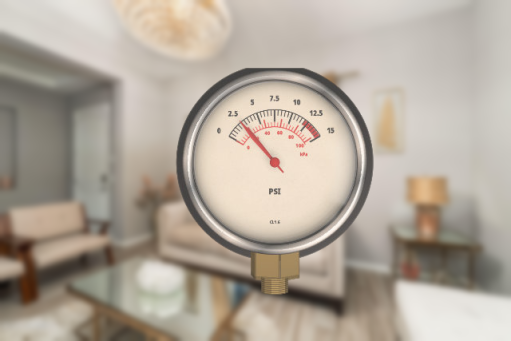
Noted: {"value": 2.5, "unit": "psi"}
